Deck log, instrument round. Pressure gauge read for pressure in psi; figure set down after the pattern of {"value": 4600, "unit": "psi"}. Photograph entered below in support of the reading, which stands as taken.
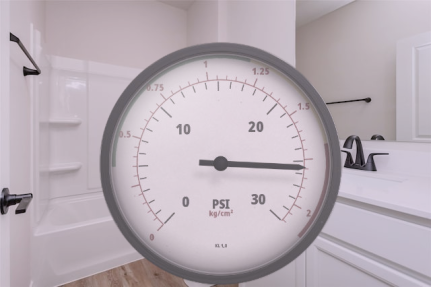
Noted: {"value": 25.5, "unit": "psi"}
